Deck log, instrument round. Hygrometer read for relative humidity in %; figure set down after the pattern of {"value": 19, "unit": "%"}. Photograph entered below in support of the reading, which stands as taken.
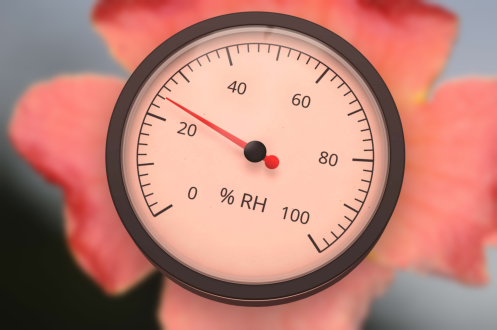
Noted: {"value": 24, "unit": "%"}
